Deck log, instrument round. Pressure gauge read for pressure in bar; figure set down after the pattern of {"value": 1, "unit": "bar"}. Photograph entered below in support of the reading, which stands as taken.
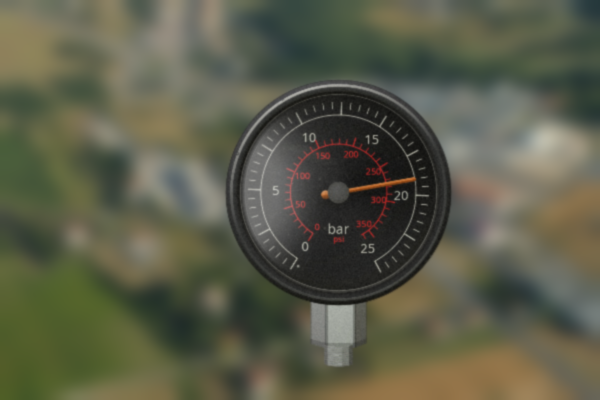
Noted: {"value": 19, "unit": "bar"}
